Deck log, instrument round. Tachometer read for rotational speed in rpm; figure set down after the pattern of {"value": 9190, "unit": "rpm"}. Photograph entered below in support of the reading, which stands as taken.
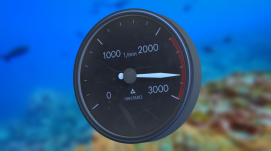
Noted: {"value": 2700, "unit": "rpm"}
